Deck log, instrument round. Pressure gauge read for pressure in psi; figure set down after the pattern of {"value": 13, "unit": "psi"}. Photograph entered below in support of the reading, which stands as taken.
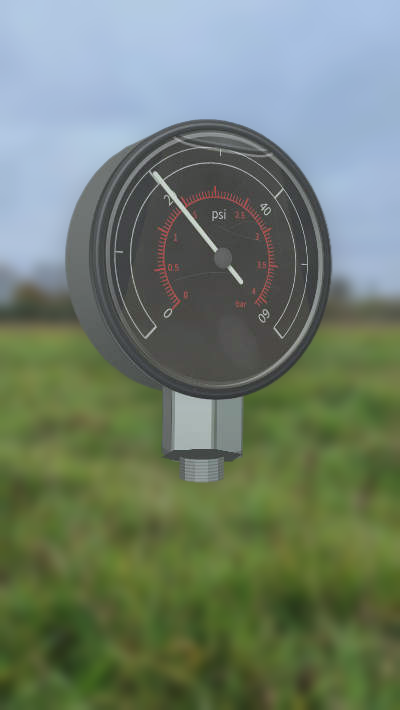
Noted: {"value": 20, "unit": "psi"}
